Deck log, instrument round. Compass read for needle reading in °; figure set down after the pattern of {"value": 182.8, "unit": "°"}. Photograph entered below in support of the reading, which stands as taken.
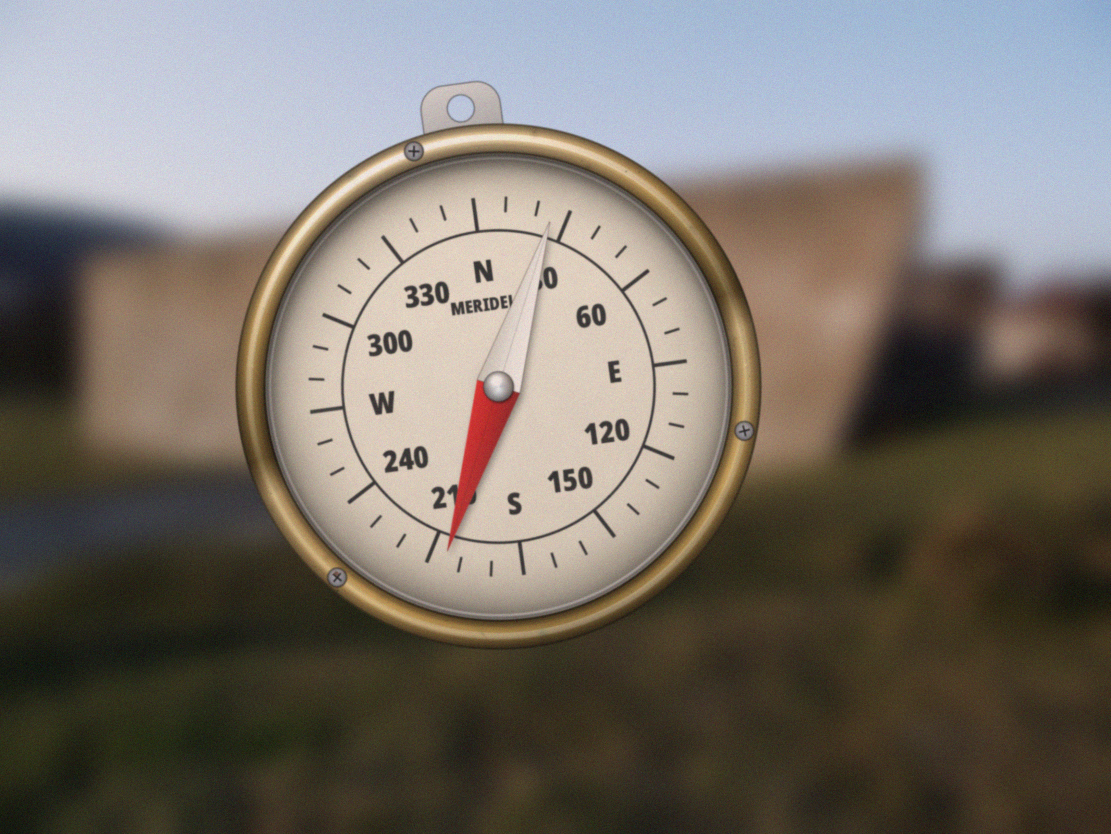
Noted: {"value": 205, "unit": "°"}
